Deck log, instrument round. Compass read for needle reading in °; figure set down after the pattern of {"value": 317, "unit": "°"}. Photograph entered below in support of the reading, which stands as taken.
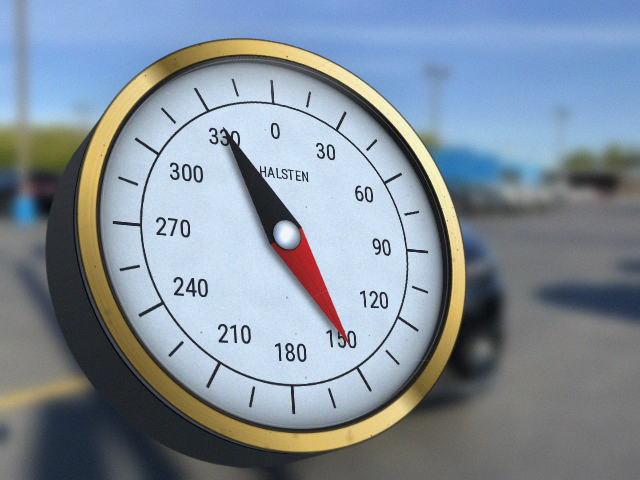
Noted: {"value": 150, "unit": "°"}
